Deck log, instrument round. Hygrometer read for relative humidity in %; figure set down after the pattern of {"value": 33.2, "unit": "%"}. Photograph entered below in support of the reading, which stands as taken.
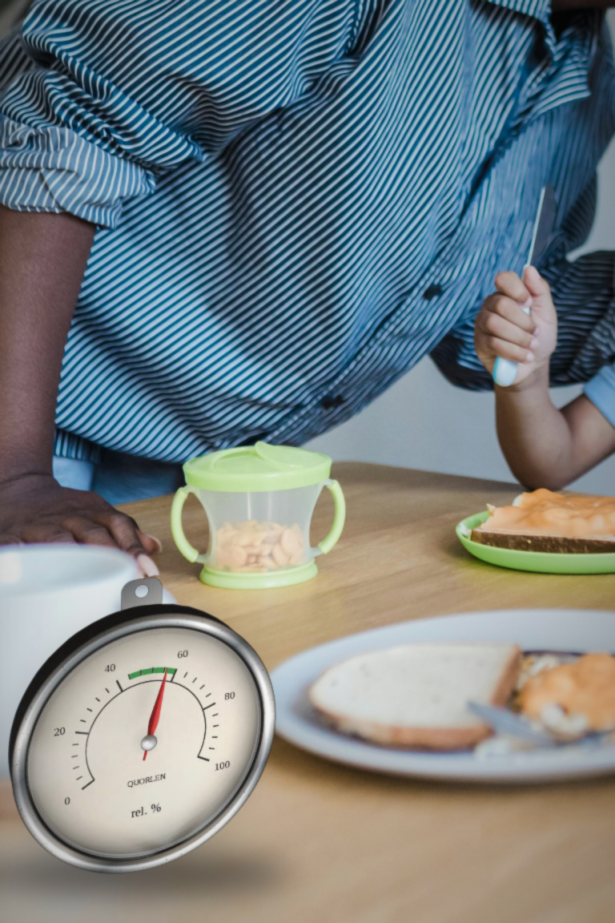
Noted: {"value": 56, "unit": "%"}
